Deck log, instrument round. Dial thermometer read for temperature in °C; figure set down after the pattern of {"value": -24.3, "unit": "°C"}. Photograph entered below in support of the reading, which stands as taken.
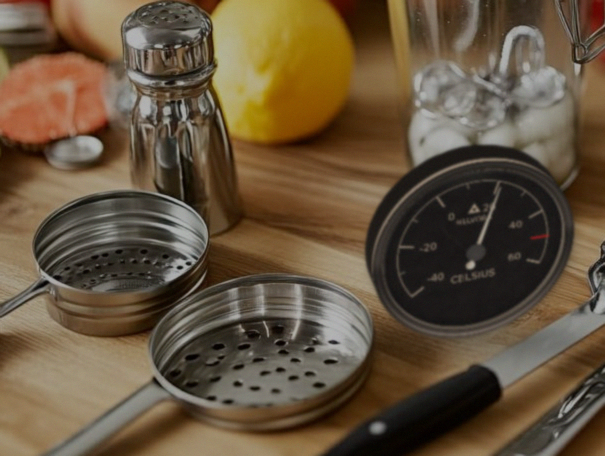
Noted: {"value": 20, "unit": "°C"}
